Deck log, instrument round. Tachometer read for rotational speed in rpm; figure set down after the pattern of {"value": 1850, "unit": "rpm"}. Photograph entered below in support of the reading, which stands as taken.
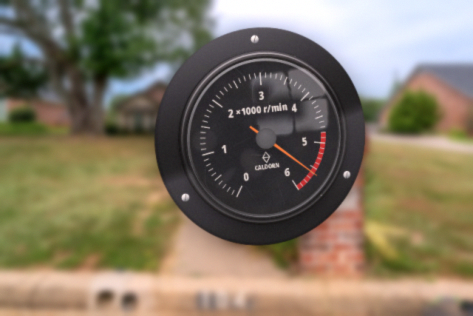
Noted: {"value": 5600, "unit": "rpm"}
